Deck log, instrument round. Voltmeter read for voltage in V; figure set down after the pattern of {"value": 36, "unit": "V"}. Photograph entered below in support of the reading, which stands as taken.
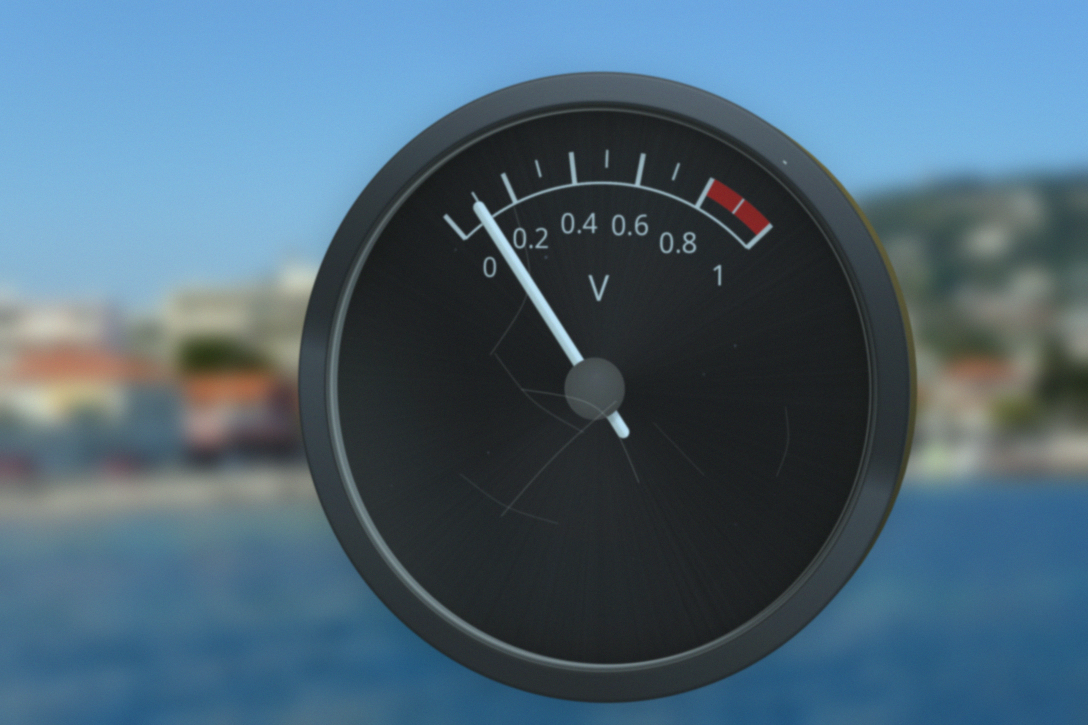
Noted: {"value": 0.1, "unit": "V"}
